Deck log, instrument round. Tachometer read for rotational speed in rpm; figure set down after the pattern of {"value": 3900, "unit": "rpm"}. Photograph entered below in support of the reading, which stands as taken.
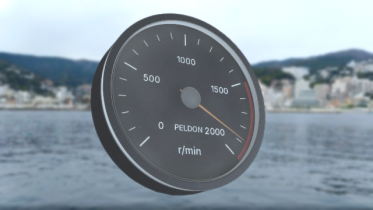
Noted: {"value": 1900, "unit": "rpm"}
